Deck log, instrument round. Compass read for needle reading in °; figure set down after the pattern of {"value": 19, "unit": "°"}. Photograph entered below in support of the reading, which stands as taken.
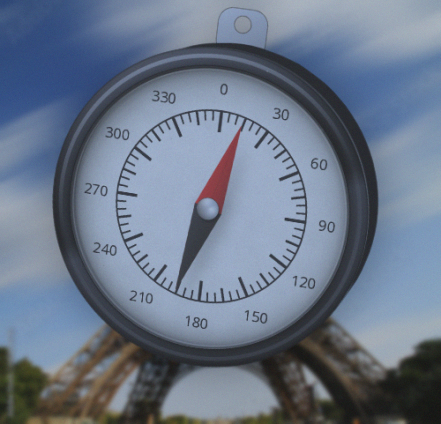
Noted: {"value": 15, "unit": "°"}
